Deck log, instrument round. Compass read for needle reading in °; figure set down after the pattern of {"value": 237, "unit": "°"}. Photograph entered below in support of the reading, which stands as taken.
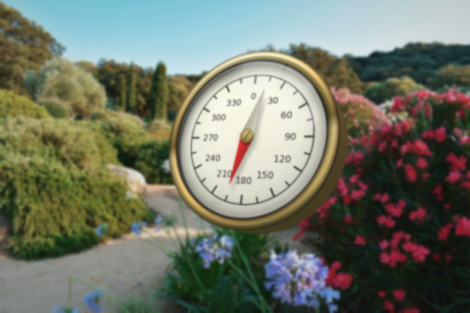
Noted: {"value": 195, "unit": "°"}
